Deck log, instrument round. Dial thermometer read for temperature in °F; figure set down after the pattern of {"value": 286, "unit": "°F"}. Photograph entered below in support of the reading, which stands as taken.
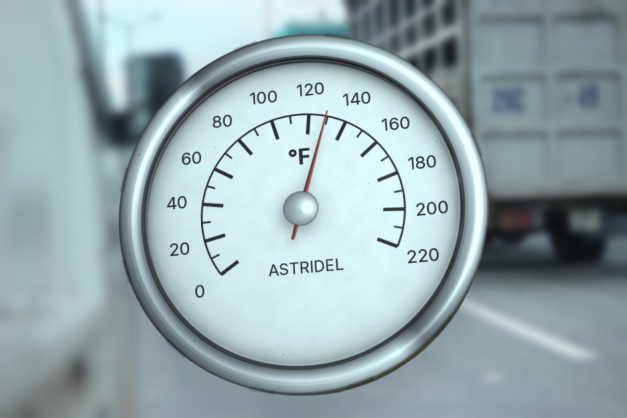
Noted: {"value": 130, "unit": "°F"}
